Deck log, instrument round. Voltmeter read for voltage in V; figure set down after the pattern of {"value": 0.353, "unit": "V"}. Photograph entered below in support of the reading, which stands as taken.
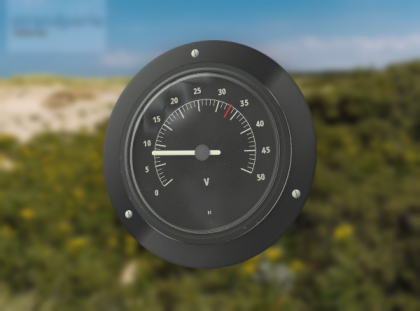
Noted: {"value": 8, "unit": "V"}
